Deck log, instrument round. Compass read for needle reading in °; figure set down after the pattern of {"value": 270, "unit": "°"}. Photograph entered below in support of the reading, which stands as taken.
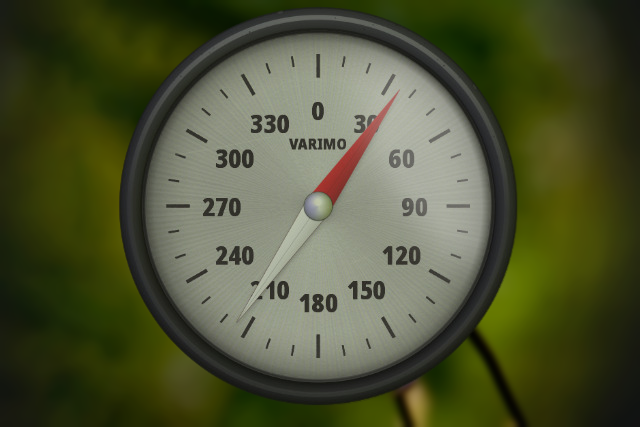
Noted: {"value": 35, "unit": "°"}
